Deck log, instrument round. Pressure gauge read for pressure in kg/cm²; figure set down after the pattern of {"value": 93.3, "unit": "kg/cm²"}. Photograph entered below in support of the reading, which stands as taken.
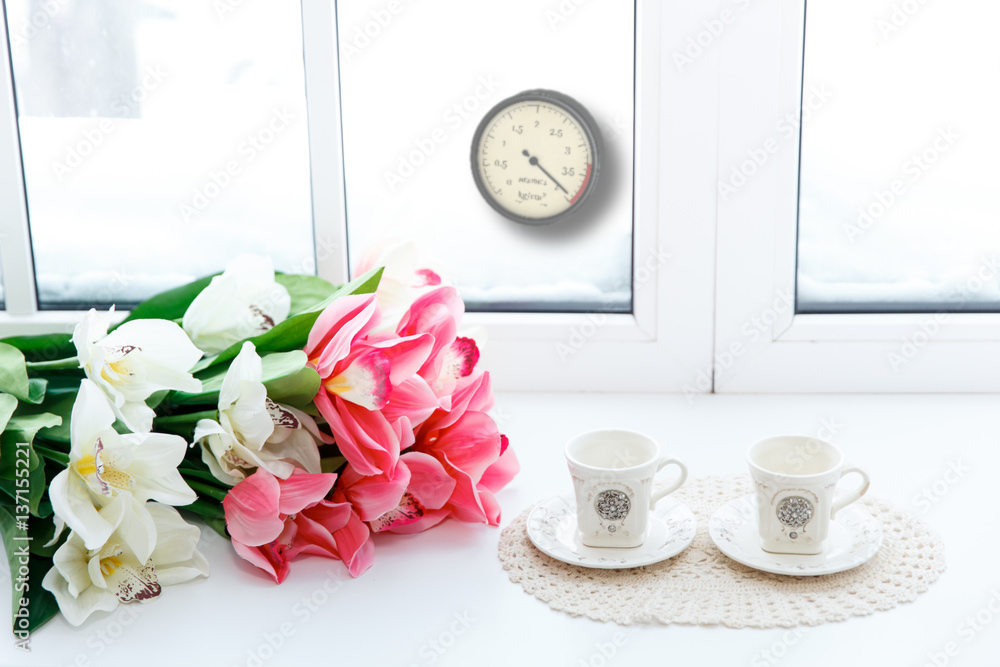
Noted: {"value": 3.9, "unit": "kg/cm²"}
